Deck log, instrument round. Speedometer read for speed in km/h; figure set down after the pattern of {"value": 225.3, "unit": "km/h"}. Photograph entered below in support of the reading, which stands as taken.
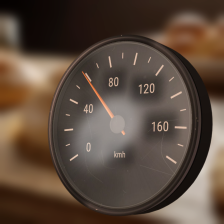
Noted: {"value": 60, "unit": "km/h"}
